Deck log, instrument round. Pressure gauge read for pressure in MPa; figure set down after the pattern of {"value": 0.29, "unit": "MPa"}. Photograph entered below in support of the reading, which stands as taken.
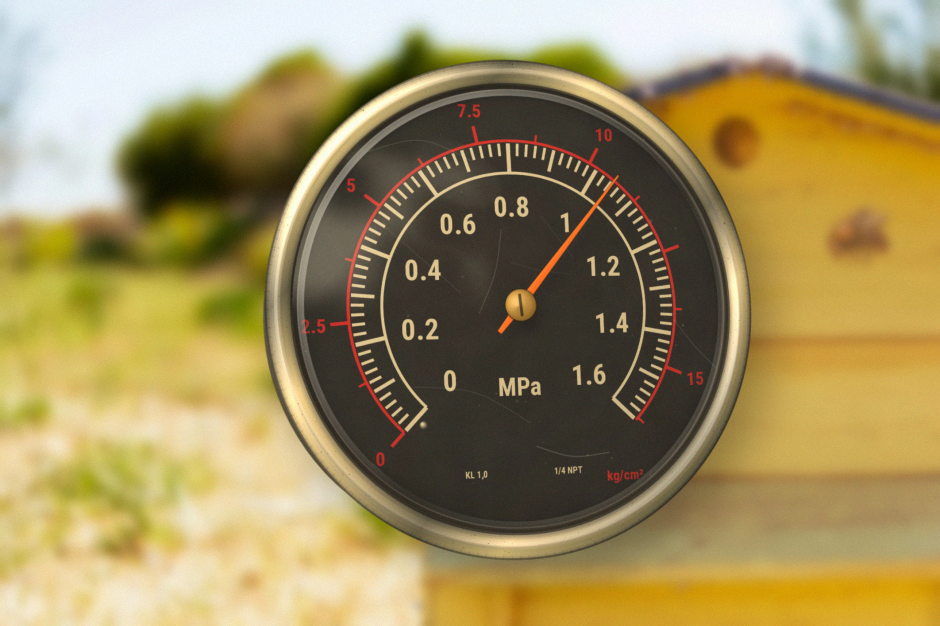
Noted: {"value": 1.04, "unit": "MPa"}
